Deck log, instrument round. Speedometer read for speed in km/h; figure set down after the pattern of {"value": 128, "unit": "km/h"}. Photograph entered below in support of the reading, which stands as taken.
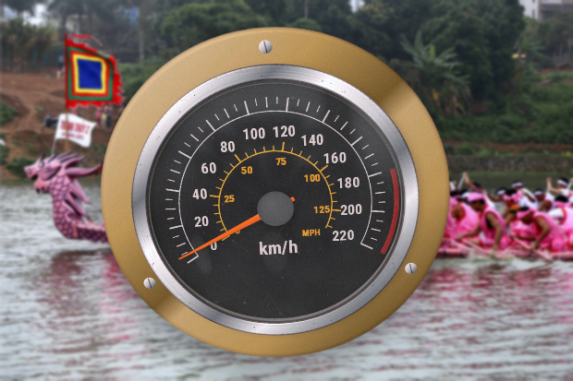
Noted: {"value": 5, "unit": "km/h"}
